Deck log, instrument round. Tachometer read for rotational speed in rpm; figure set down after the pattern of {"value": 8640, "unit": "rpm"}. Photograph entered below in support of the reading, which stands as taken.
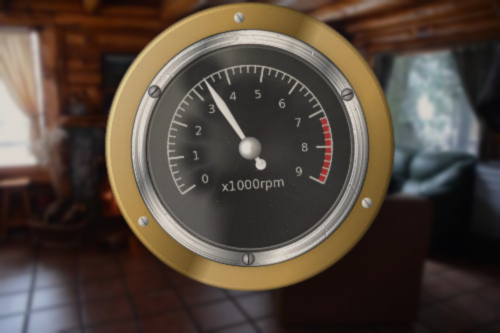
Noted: {"value": 3400, "unit": "rpm"}
